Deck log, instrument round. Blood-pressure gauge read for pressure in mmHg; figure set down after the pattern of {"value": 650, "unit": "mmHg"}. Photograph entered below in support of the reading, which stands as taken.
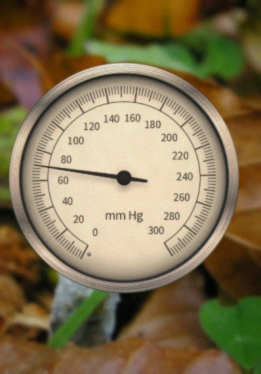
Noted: {"value": 70, "unit": "mmHg"}
